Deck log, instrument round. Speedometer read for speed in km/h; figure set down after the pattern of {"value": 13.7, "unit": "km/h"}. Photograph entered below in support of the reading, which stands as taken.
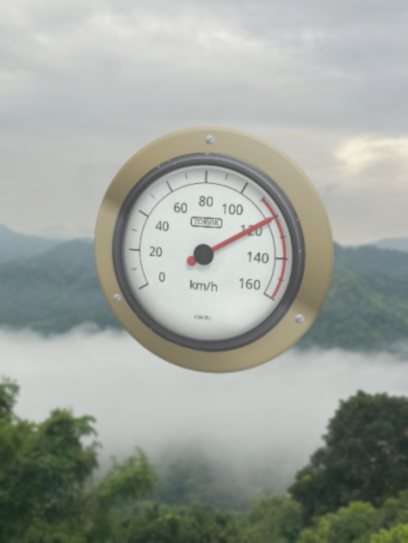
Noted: {"value": 120, "unit": "km/h"}
